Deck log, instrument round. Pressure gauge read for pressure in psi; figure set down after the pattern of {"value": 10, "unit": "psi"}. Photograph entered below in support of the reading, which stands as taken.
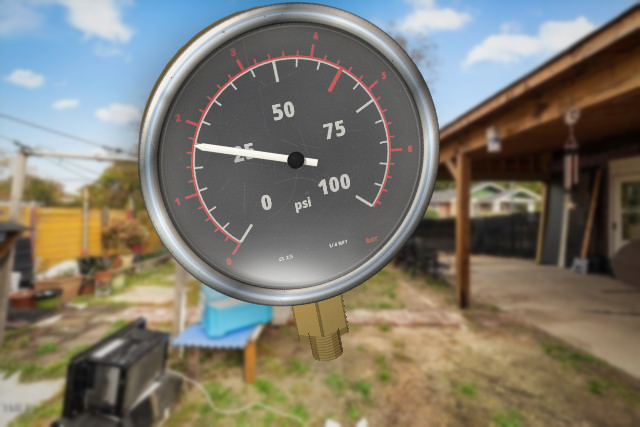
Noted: {"value": 25, "unit": "psi"}
